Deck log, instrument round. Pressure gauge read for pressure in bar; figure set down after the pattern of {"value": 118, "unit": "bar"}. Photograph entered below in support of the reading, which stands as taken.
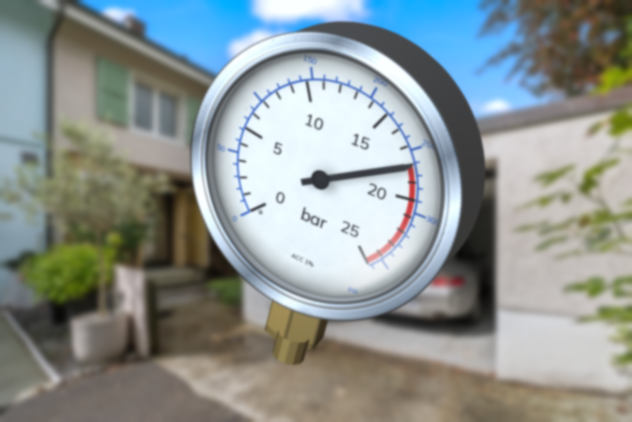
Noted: {"value": 18, "unit": "bar"}
